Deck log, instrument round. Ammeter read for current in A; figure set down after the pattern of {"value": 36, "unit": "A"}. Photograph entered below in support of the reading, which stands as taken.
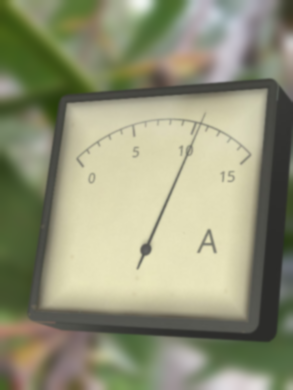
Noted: {"value": 10.5, "unit": "A"}
